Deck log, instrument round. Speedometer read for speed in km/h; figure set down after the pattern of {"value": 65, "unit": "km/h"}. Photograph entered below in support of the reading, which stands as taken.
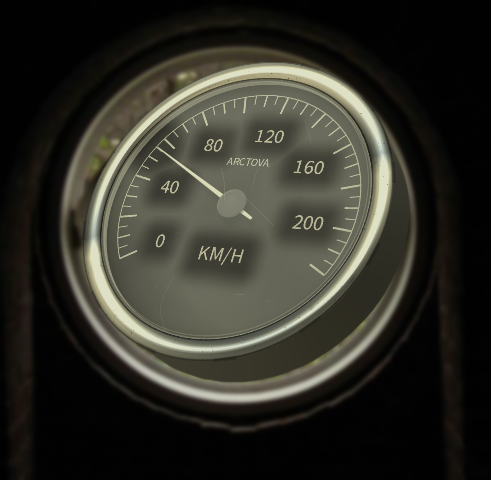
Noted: {"value": 55, "unit": "km/h"}
